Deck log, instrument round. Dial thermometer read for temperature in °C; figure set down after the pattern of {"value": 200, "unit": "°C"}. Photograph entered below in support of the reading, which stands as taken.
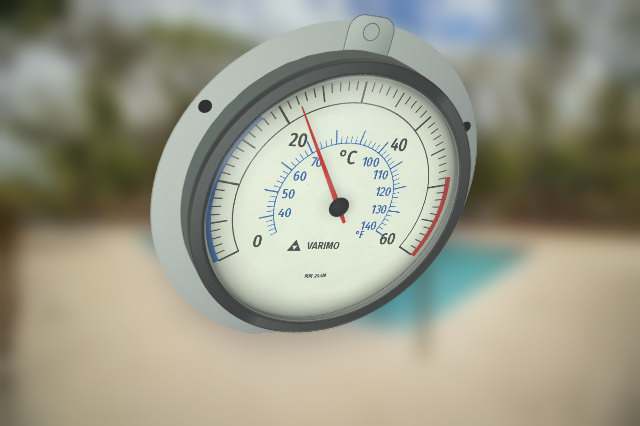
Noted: {"value": 22, "unit": "°C"}
